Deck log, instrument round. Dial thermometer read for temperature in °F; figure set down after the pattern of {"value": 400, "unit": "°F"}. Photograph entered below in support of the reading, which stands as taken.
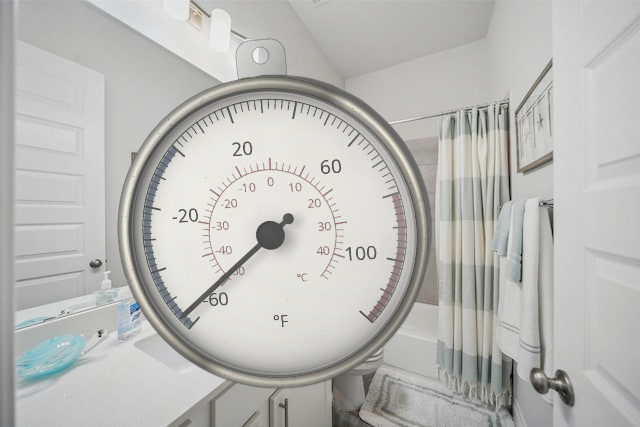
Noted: {"value": -56, "unit": "°F"}
